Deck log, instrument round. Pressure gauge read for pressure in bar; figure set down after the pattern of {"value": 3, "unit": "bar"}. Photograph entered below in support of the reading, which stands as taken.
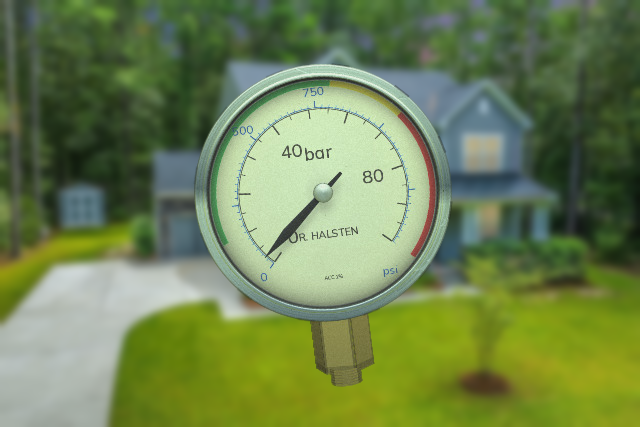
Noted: {"value": 2.5, "unit": "bar"}
